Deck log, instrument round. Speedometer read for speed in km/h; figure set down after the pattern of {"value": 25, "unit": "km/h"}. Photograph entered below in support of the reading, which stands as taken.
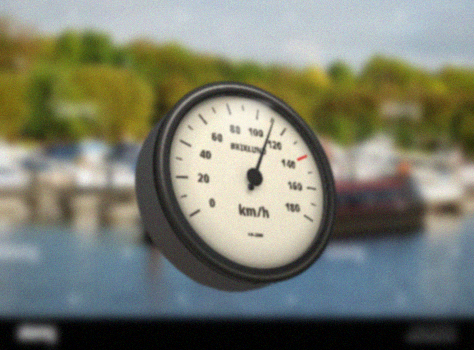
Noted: {"value": 110, "unit": "km/h"}
